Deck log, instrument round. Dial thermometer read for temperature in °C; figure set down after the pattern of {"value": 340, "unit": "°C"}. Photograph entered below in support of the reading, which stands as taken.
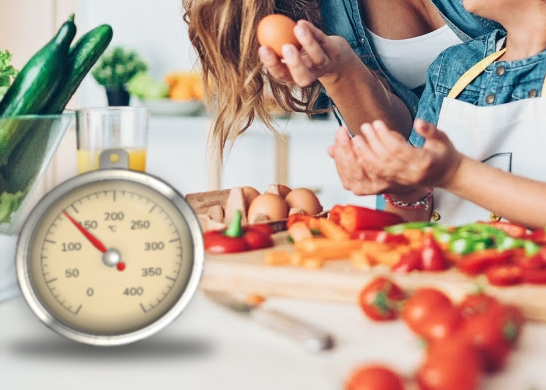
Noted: {"value": 140, "unit": "°C"}
